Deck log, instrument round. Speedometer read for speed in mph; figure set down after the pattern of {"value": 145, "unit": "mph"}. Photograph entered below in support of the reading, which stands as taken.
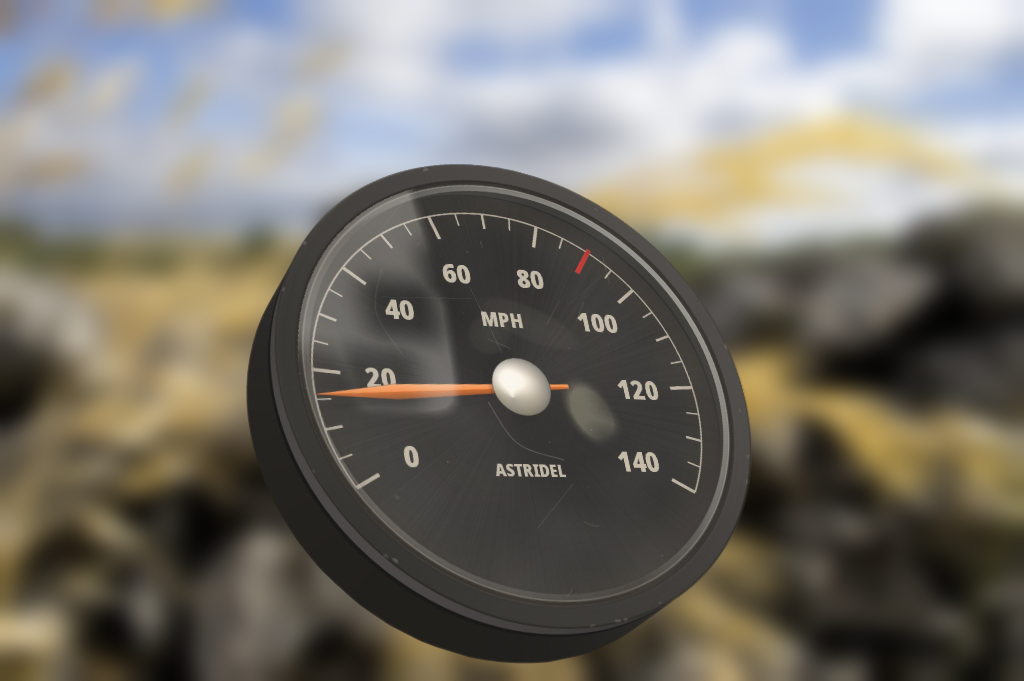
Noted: {"value": 15, "unit": "mph"}
